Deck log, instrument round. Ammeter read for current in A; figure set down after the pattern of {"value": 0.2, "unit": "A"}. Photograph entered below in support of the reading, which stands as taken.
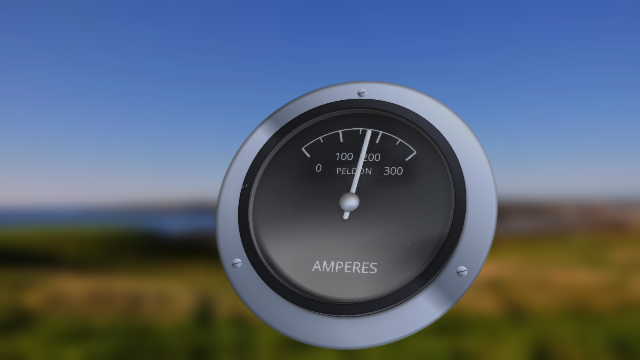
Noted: {"value": 175, "unit": "A"}
